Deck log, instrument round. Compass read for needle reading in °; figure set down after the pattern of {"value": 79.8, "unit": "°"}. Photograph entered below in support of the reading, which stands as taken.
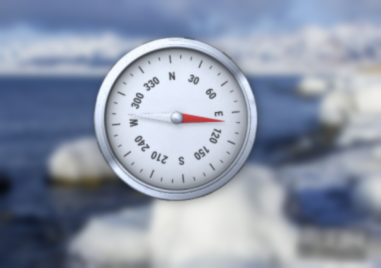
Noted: {"value": 100, "unit": "°"}
